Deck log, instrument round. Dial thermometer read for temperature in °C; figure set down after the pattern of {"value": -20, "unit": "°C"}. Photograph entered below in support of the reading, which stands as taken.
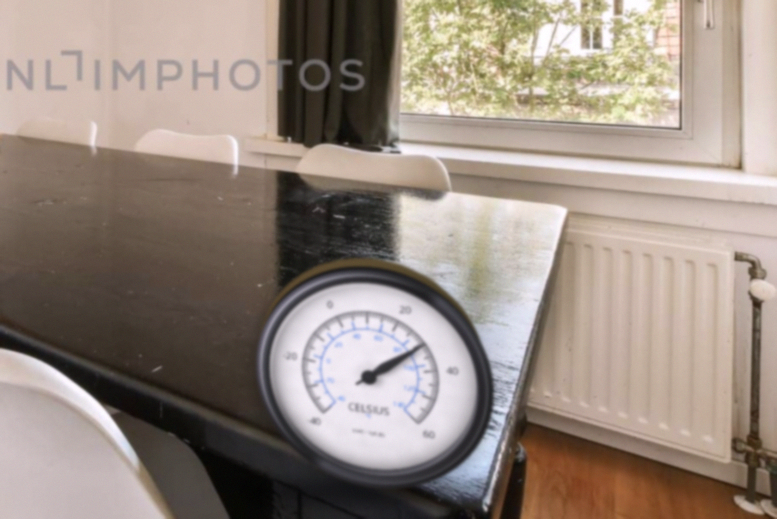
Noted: {"value": 30, "unit": "°C"}
